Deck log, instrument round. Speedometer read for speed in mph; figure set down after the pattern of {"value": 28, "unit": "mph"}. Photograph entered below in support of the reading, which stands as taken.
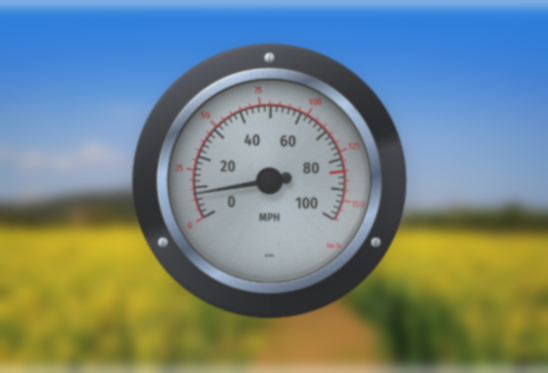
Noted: {"value": 8, "unit": "mph"}
